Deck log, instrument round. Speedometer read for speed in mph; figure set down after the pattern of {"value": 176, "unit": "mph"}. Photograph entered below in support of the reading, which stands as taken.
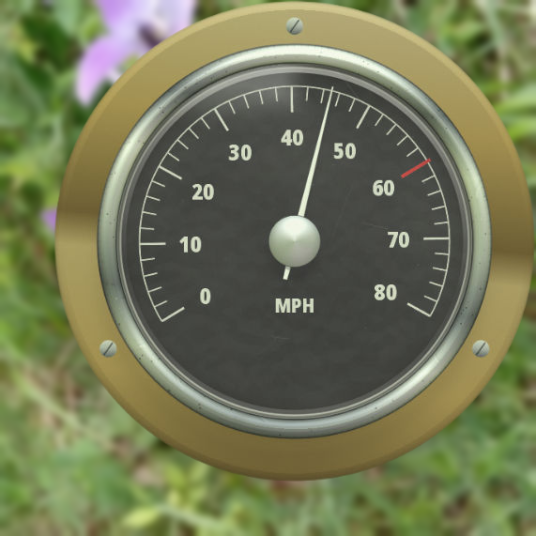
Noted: {"value": 45, "unit": "mph"}
